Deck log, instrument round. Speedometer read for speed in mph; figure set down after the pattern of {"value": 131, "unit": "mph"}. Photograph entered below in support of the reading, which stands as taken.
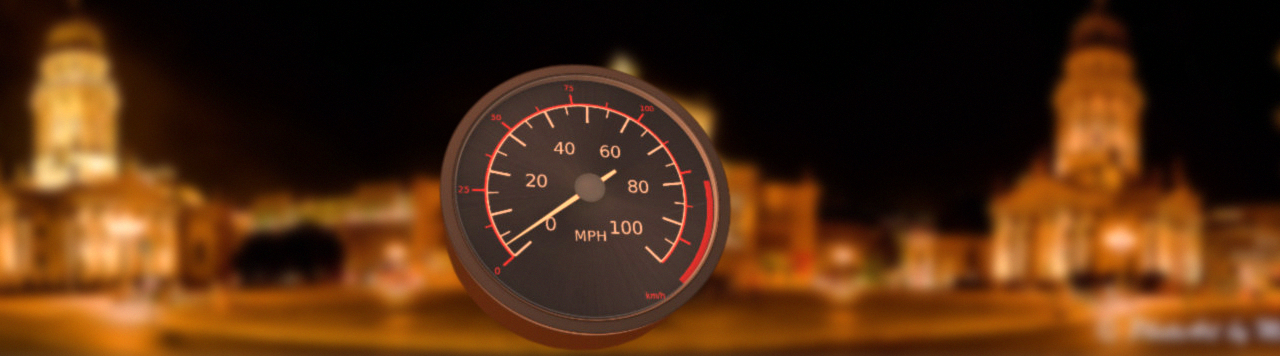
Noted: {"value": 2.5, "unit": "mph"}
